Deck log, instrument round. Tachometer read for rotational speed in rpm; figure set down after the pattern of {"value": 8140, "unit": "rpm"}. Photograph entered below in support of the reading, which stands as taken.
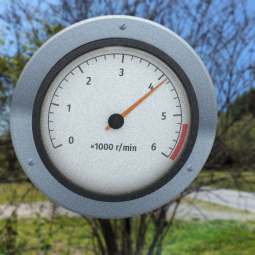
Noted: {"value": 4100, "unit": "rpm"}
